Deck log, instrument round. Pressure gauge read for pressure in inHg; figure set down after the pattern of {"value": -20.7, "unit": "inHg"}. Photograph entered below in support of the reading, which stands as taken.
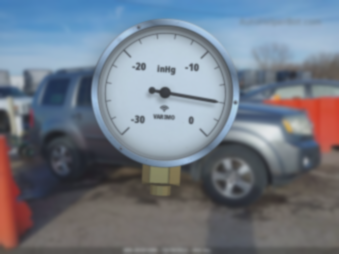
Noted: {"value": -4, "unit": "inHg"}
